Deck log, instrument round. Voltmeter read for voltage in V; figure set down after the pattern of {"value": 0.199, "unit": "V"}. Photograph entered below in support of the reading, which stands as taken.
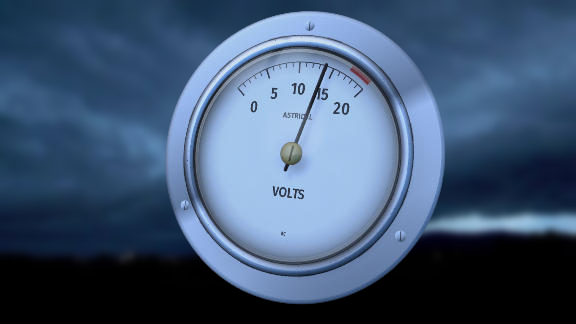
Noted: {"value": 14, "unit": "V"}
